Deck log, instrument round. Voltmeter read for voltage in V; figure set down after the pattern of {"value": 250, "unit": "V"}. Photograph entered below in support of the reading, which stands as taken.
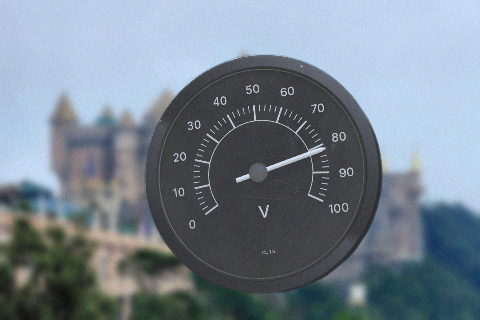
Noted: {"value": 82, "unit": "V"}
